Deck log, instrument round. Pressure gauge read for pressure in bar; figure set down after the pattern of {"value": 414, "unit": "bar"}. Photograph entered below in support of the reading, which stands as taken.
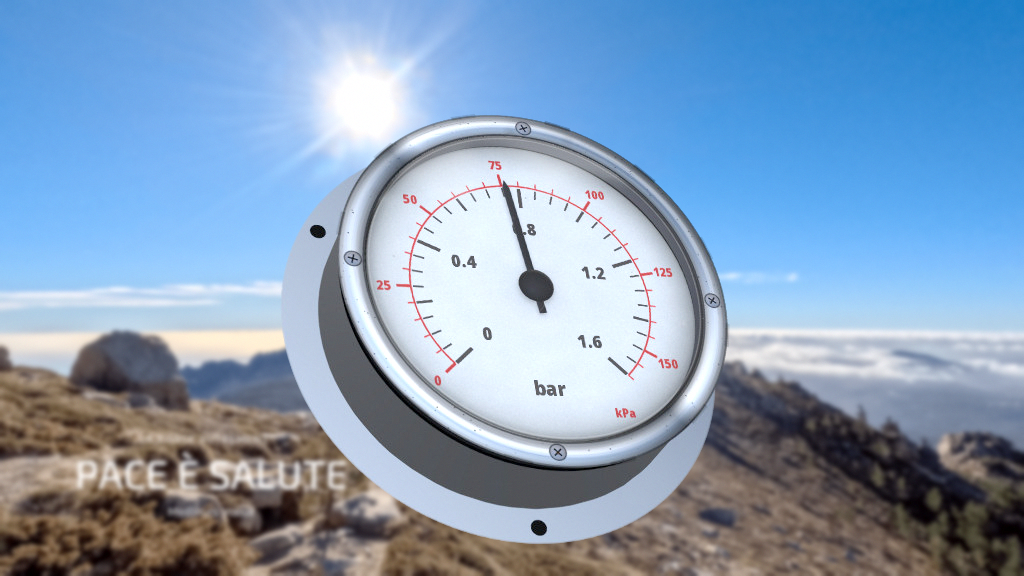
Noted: {"value": 0.75, "unit": "bar"}
